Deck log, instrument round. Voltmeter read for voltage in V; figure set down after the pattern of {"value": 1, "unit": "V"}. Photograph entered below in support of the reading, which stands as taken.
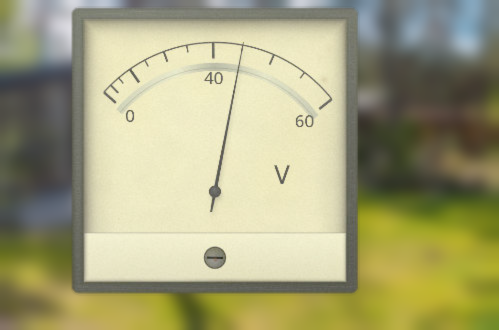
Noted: {"value": 45, "unit": "V"}
